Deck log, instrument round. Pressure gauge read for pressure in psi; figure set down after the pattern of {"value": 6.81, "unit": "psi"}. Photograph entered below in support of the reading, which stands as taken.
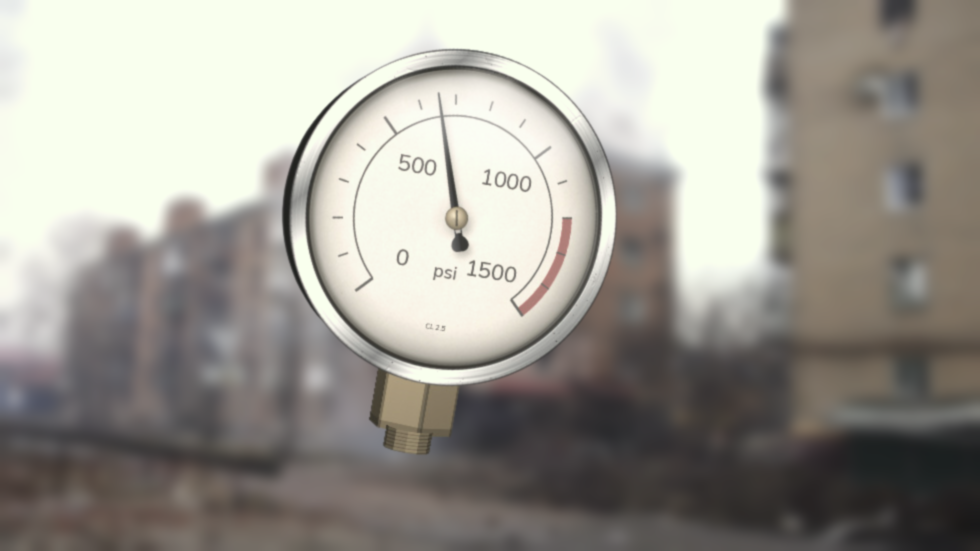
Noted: {"value": 650, "unit": "psi"}
